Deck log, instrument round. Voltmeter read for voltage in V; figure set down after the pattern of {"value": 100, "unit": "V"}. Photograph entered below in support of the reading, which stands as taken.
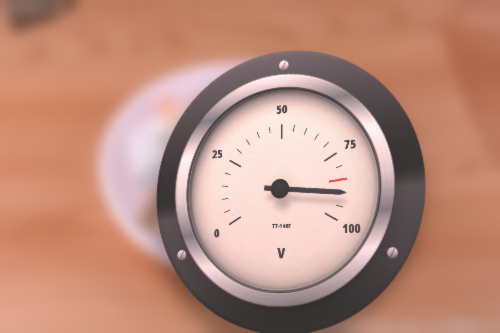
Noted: {"value": 90, "unit": "V"}
